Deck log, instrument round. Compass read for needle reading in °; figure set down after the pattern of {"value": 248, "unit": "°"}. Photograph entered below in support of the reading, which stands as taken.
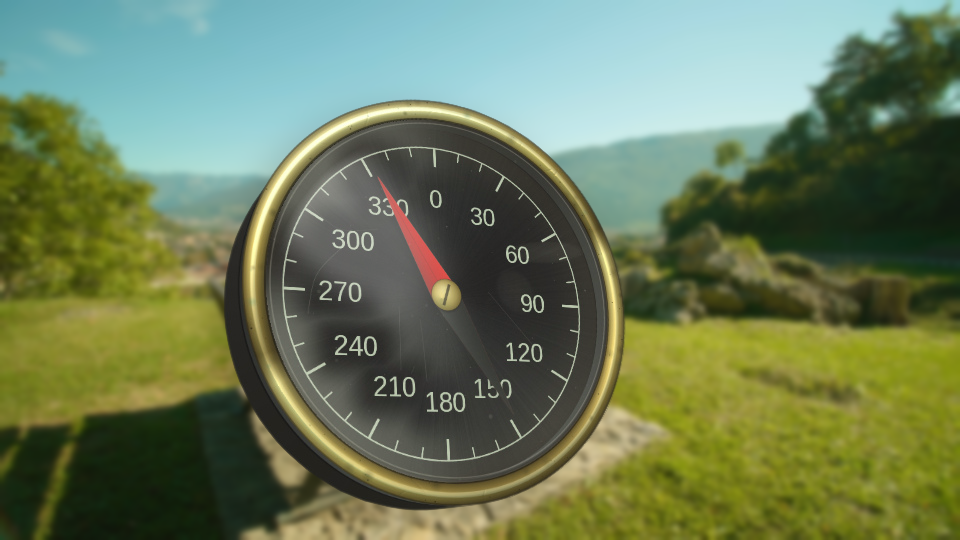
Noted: {"value": 330, "unit": "°"}
